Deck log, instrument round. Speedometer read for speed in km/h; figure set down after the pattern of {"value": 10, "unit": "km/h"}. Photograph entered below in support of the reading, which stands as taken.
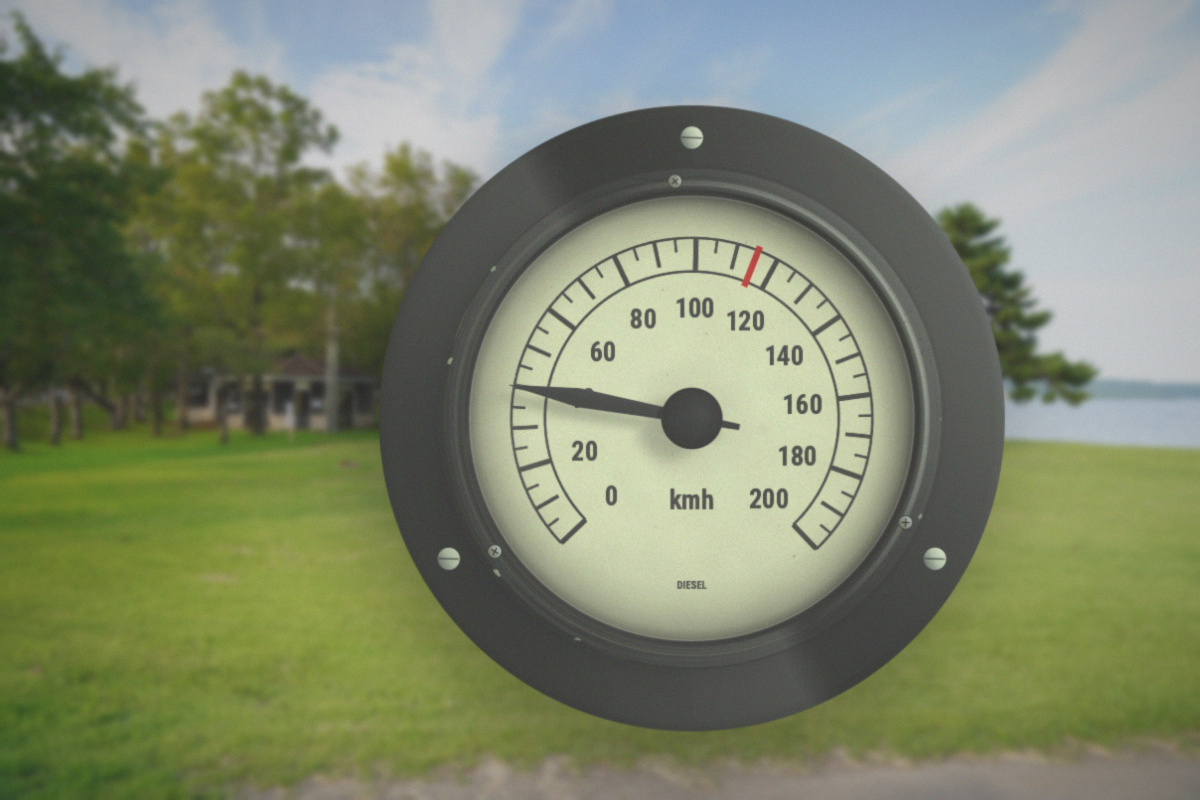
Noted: {"value": 40, "unit": "km/h"}
